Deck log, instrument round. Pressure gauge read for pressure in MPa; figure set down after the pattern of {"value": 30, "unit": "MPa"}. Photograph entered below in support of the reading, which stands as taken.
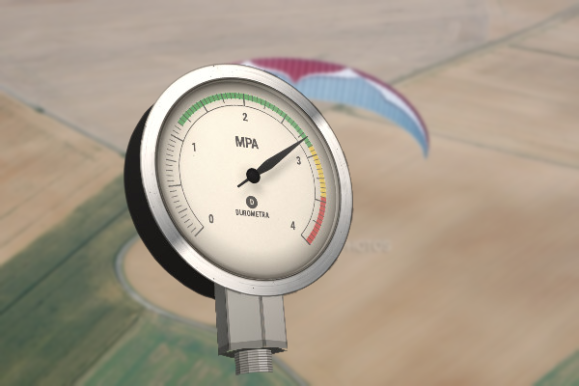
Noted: {"value": 2.8, "unit": "MPa"}
